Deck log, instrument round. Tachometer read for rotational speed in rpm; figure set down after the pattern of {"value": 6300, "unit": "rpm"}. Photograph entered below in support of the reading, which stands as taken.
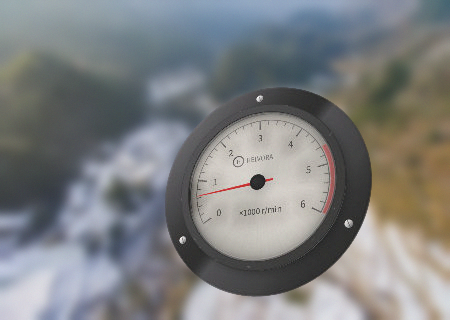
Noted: {"value": 600, "unit": "rpm"}
